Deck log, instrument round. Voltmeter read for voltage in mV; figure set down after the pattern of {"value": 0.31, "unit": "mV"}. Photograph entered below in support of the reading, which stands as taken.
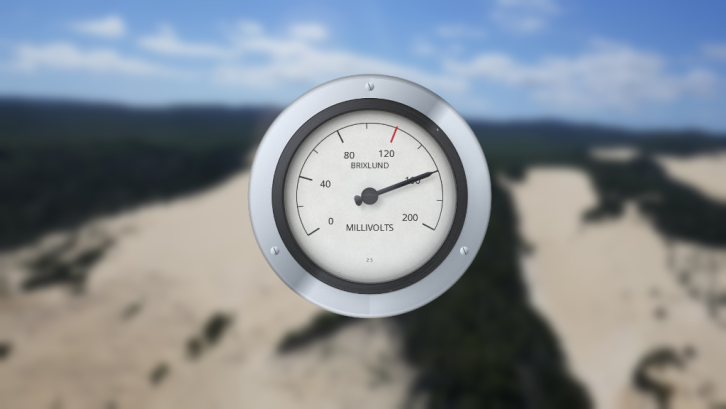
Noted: {"value": 160, "unit": "mV"}
